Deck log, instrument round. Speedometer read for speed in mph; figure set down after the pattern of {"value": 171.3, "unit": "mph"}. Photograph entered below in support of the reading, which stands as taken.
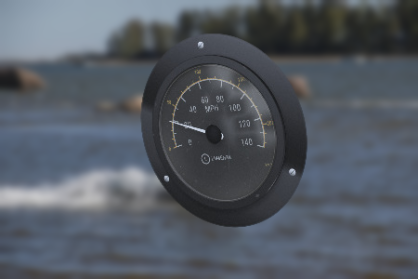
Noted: {"value": 20, "unit": "mph"}
